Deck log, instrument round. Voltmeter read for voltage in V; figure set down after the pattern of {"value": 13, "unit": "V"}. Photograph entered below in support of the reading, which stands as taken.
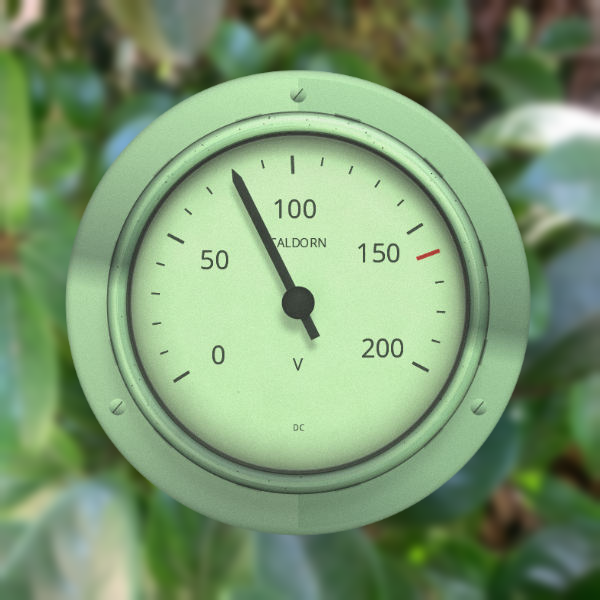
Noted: {"value": 80, "unit": "V"}
